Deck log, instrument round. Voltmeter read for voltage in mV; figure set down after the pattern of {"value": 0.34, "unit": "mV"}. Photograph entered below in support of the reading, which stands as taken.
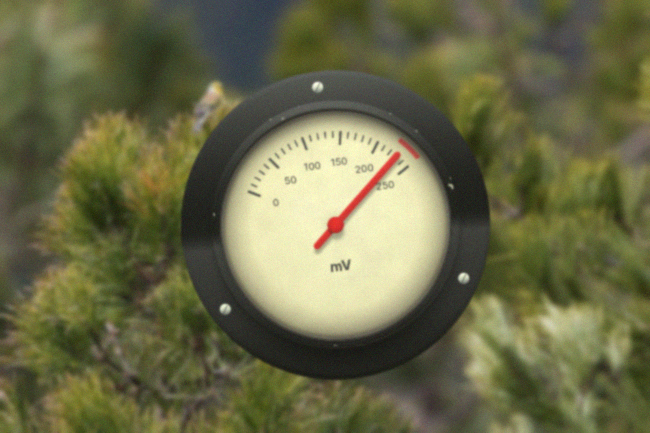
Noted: {"value": 230, "unit": "mV"}
